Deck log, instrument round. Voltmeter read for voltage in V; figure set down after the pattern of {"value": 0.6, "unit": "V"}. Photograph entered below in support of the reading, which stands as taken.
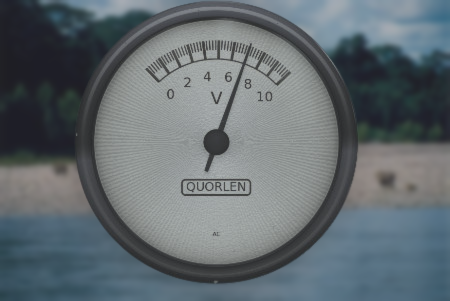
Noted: {"value": 7, "unit": "V"}
